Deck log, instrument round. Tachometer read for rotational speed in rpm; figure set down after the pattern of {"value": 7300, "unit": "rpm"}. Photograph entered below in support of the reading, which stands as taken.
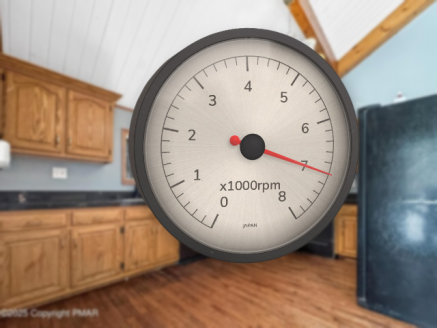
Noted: {"value": 7000, "unit": "rpm"}
